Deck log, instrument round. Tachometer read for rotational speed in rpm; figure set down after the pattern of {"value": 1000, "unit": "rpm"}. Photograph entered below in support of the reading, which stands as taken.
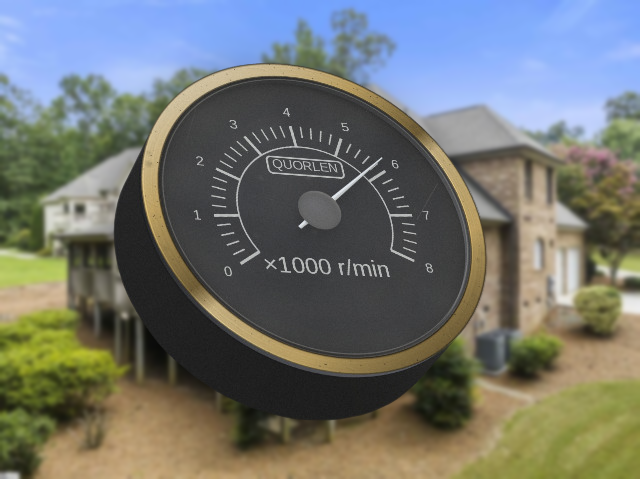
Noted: {"value": 5800, "unit": "rpm"}
